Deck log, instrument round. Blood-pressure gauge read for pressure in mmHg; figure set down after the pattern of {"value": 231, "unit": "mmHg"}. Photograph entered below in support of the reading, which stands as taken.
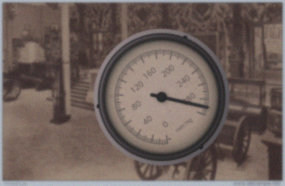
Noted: {"value": 290, "unit": "mmHg"}
